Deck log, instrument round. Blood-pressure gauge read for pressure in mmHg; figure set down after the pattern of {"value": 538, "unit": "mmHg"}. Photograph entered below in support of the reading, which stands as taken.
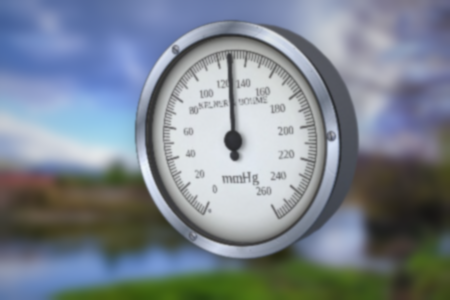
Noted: {"value": 130, "unit": "mmHg"}
